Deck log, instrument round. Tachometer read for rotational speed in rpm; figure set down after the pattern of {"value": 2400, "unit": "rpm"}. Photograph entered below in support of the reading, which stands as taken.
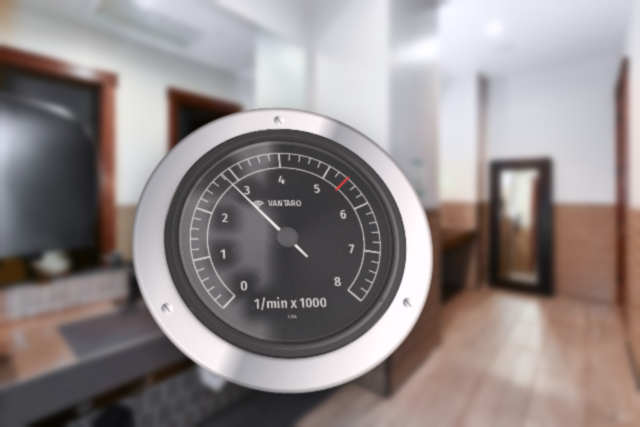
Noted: {"value": 2800, "unit": "rpm"}
